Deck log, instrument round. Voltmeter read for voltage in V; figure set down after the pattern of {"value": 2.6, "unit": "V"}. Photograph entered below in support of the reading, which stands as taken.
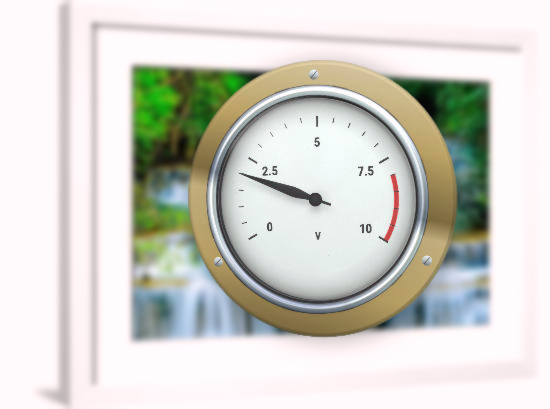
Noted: {"value": 2, "unit": "V"}
